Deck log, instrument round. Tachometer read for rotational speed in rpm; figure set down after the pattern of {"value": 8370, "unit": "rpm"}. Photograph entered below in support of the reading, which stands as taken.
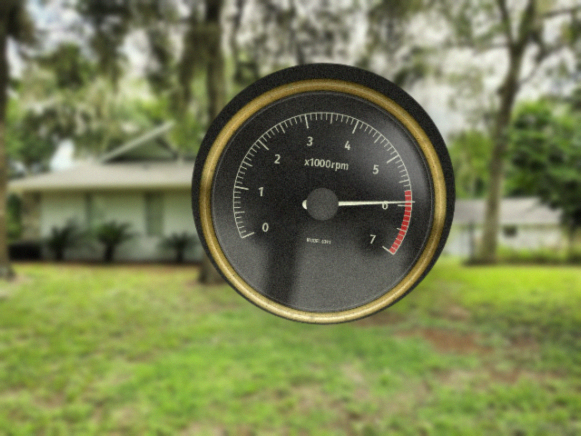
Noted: {"value": 5900, "unit": "rpm"}
